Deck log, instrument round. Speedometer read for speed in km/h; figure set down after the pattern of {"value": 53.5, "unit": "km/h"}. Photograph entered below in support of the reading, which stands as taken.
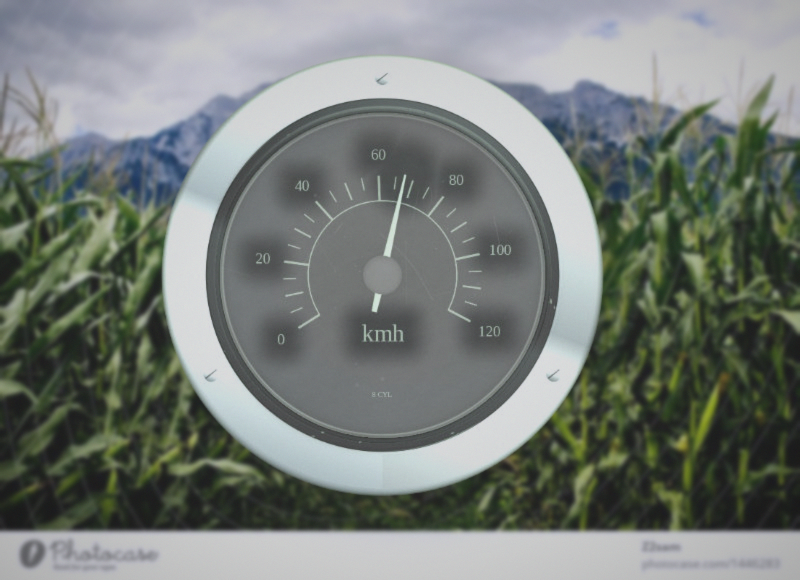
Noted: {"value": 67.5, "unit": "km/h"}
